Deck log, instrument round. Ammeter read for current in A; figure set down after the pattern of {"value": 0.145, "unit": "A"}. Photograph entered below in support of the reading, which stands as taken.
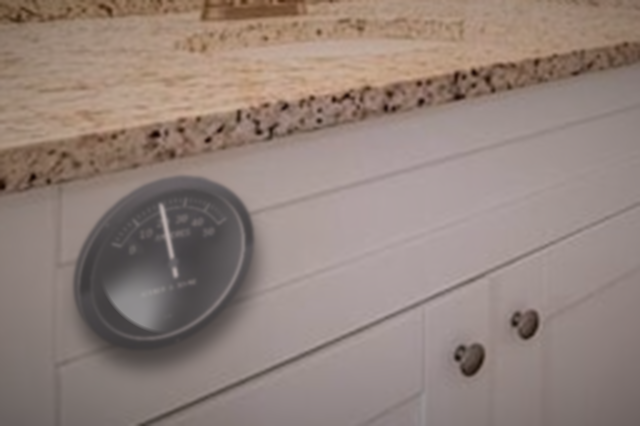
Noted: {"value": 20, "unit": "A"}
